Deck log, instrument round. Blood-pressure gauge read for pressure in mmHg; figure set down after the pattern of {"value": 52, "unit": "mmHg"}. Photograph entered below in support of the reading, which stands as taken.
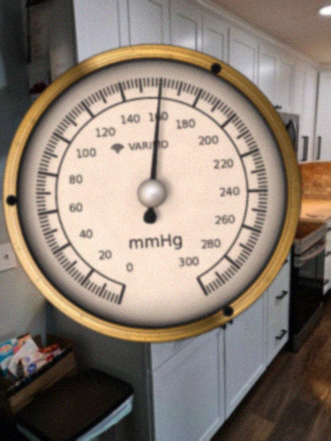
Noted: {"value": 160, "unit": "mmHg"}
